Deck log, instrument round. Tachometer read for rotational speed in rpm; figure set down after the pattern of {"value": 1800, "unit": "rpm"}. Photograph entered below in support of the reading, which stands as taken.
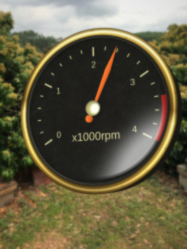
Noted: {"value": 2400, "unit": "rpm"}
